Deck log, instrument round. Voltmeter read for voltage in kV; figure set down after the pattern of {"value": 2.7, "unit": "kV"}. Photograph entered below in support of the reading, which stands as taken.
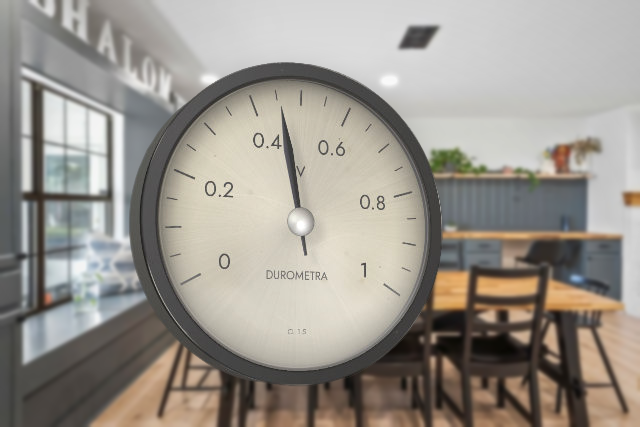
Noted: {"value": 0.45, "unit": "kV"}
